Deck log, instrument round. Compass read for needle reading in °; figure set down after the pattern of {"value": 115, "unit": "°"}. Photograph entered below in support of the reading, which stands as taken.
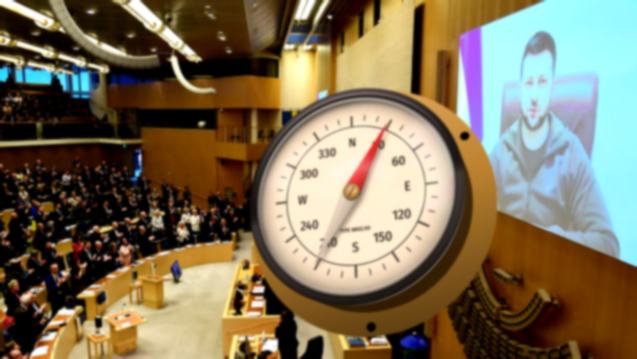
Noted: {"value": 30, "unit": "°"}
